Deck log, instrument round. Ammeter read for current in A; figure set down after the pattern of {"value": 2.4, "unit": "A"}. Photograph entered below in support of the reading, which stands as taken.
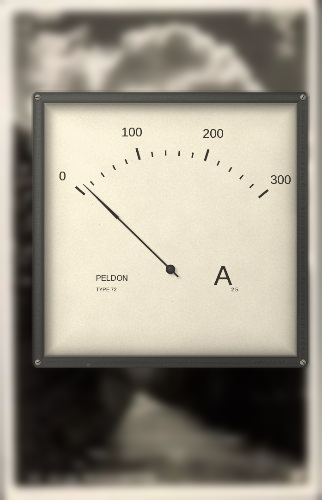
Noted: {"value": 10, "unit": "A"}
